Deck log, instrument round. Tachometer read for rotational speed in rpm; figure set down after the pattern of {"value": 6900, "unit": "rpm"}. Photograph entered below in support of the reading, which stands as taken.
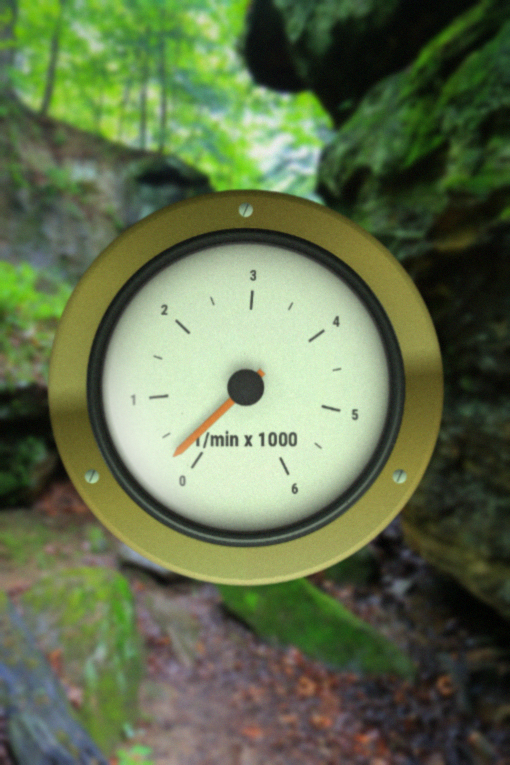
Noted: {"value": 250, "unit": "rpm"}
